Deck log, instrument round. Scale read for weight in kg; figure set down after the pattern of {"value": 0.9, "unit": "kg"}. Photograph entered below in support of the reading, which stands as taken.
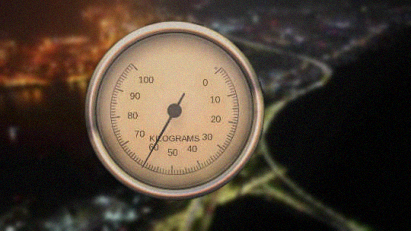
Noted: {"value": 60, "unit": "kg"}
